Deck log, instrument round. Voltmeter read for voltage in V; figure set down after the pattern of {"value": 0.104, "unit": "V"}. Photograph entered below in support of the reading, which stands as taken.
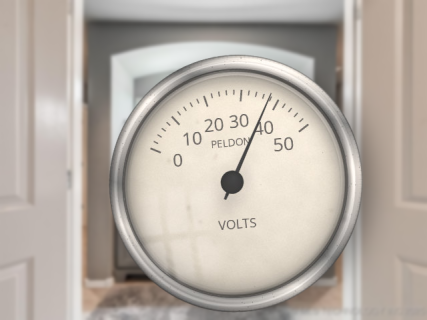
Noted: {"value": 38, "unit": "V"}
